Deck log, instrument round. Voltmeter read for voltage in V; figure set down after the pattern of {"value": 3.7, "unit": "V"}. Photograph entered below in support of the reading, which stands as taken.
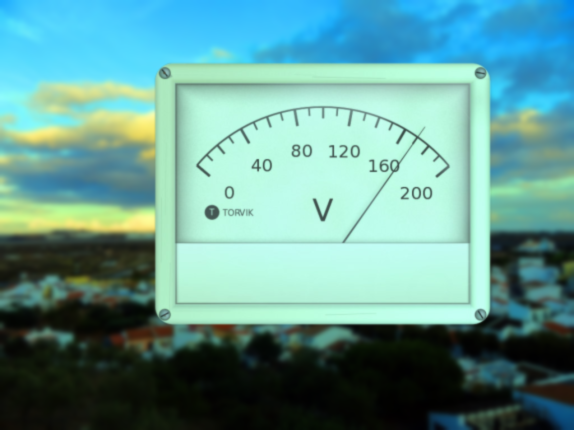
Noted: {"value": 170, "unit": "V"}
